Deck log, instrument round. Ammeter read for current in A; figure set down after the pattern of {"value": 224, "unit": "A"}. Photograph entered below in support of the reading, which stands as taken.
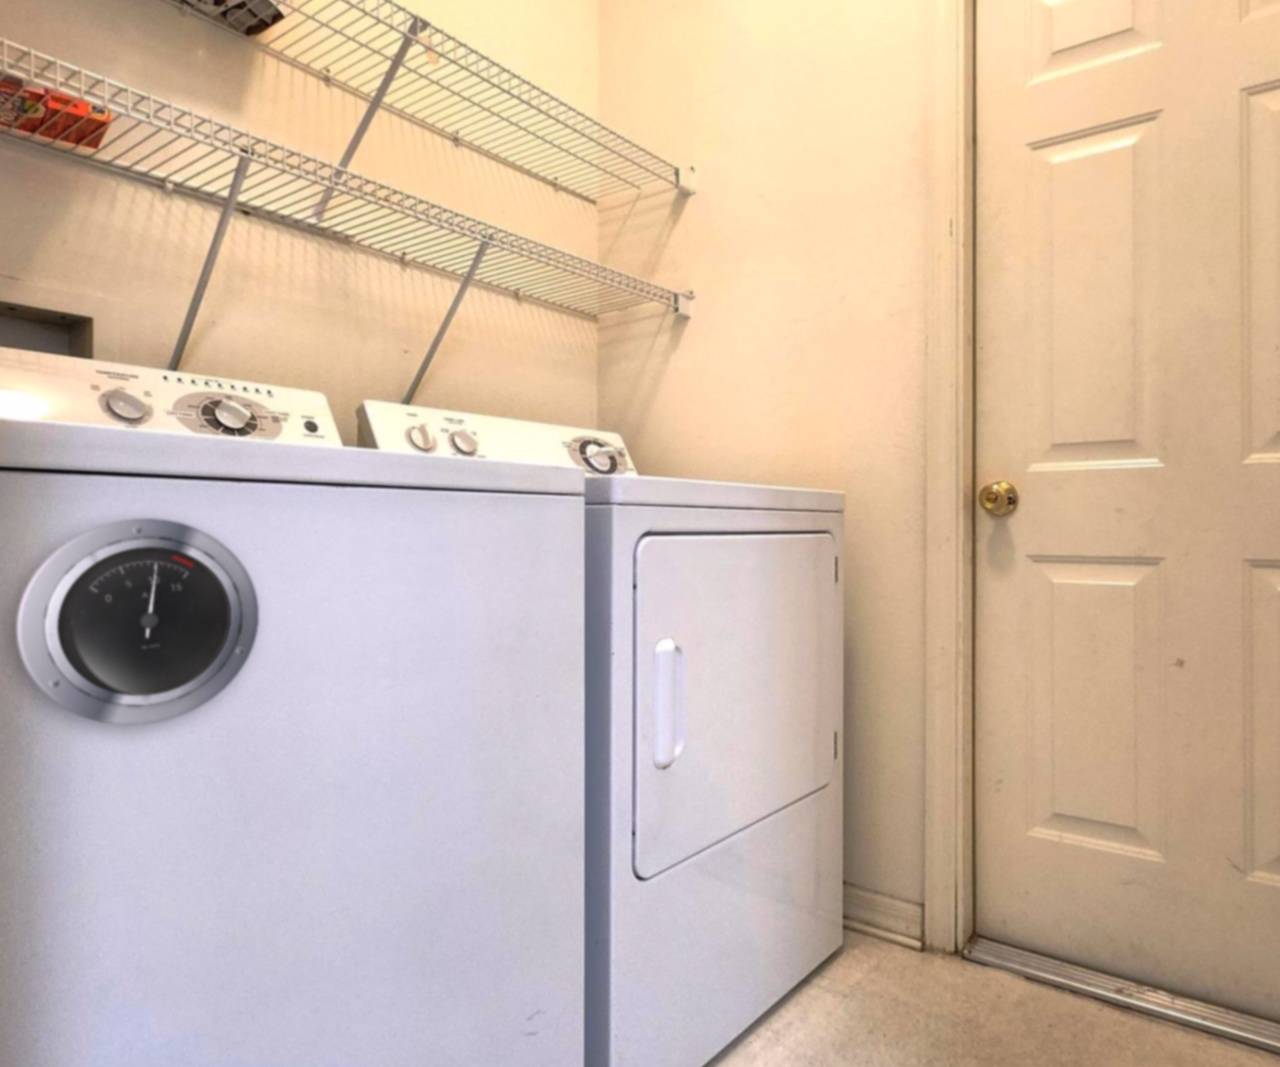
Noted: {"value": 10, "unit": "A"}
